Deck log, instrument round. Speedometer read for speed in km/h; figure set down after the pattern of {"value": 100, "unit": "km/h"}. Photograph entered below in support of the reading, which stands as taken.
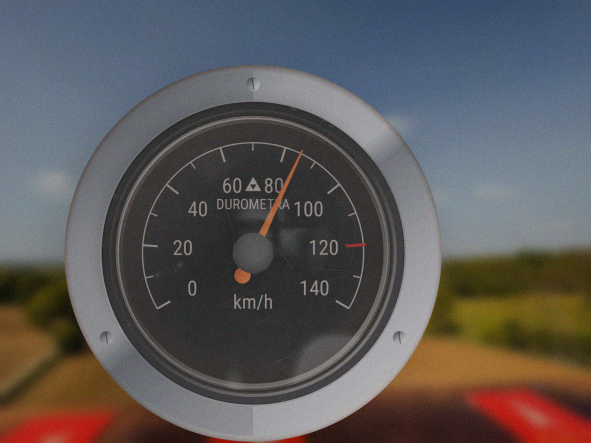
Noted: {"value": 85, "unit": "km/h"}
